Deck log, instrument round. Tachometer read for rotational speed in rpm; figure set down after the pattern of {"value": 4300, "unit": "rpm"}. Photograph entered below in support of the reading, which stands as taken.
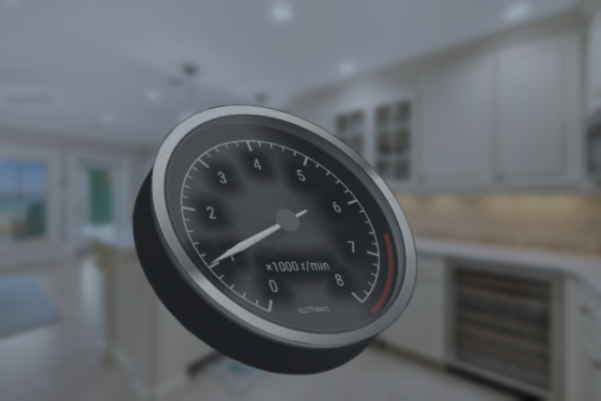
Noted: {"value": 1000, "unit": "rpm"}
